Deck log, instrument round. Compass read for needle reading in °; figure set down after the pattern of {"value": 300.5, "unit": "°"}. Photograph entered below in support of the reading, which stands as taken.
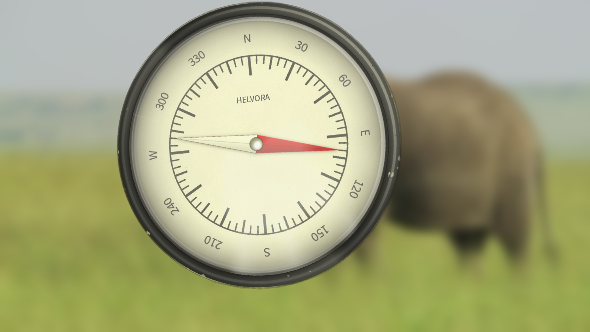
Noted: {"value": 100, "unit": "°"}
